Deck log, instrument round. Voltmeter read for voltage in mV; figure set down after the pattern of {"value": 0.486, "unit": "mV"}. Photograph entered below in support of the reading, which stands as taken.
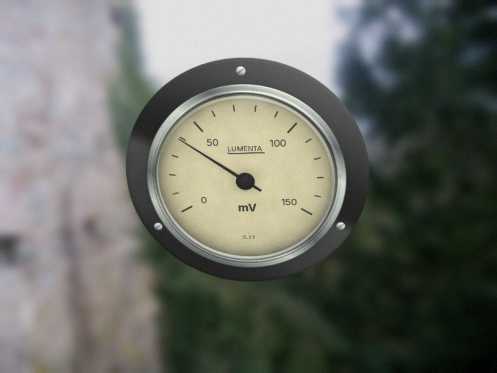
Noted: {"value": 40, "unit": "mV"}
